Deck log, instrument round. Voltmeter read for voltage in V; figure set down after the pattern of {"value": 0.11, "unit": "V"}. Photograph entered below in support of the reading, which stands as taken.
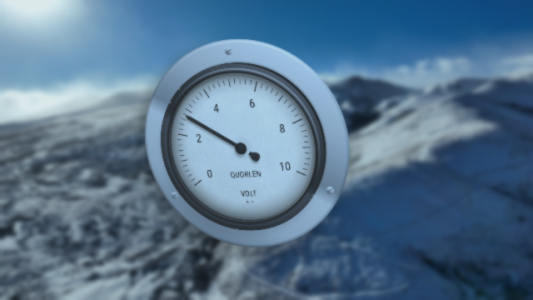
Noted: {"value": 2.8, "unit": "V"}
